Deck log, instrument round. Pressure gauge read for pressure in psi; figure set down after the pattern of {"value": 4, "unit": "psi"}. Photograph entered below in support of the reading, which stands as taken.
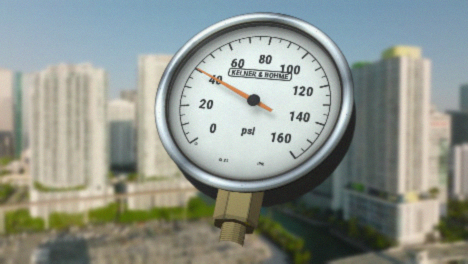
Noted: {"value": 40, "unit": "psi"}
